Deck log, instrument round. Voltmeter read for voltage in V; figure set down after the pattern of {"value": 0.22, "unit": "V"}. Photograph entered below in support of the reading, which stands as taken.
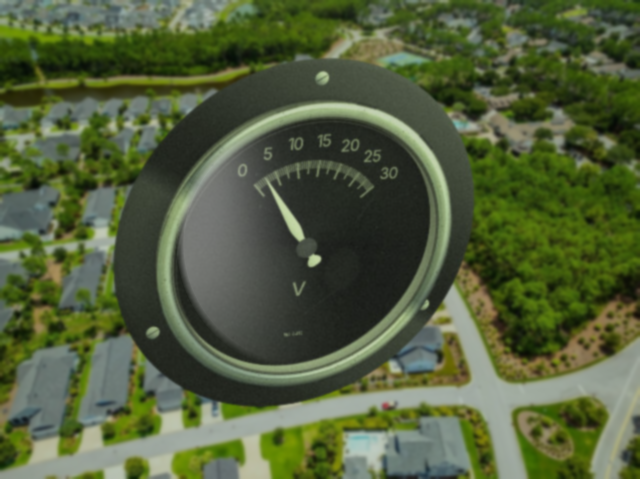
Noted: {"value": 2.5, "unit": "V"}
